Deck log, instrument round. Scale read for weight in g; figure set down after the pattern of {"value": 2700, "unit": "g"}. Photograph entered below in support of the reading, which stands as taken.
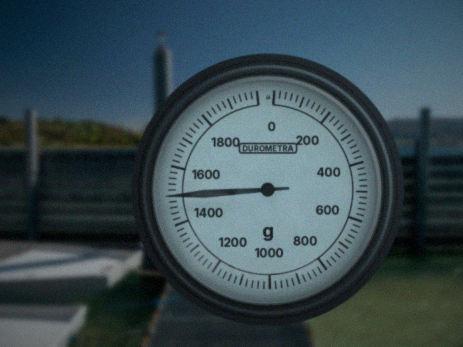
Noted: {"value": 1500, "unit": "g"}
